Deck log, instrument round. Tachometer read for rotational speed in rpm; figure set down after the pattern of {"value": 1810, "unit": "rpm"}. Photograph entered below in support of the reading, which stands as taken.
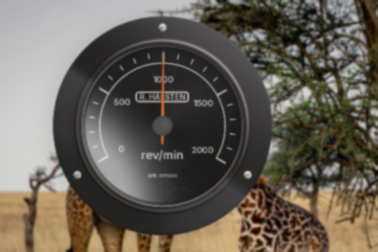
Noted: {"value": 1000, "unit": "rpm"}
